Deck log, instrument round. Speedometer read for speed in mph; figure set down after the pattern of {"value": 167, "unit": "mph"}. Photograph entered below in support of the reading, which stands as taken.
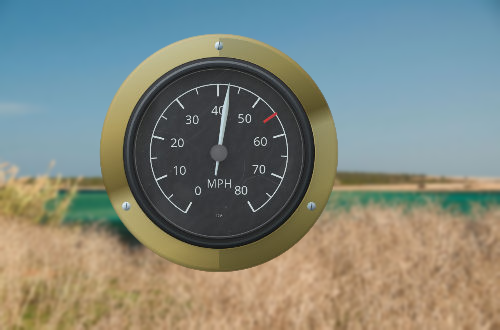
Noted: {"value": 42.5, "unit": "mph"}
